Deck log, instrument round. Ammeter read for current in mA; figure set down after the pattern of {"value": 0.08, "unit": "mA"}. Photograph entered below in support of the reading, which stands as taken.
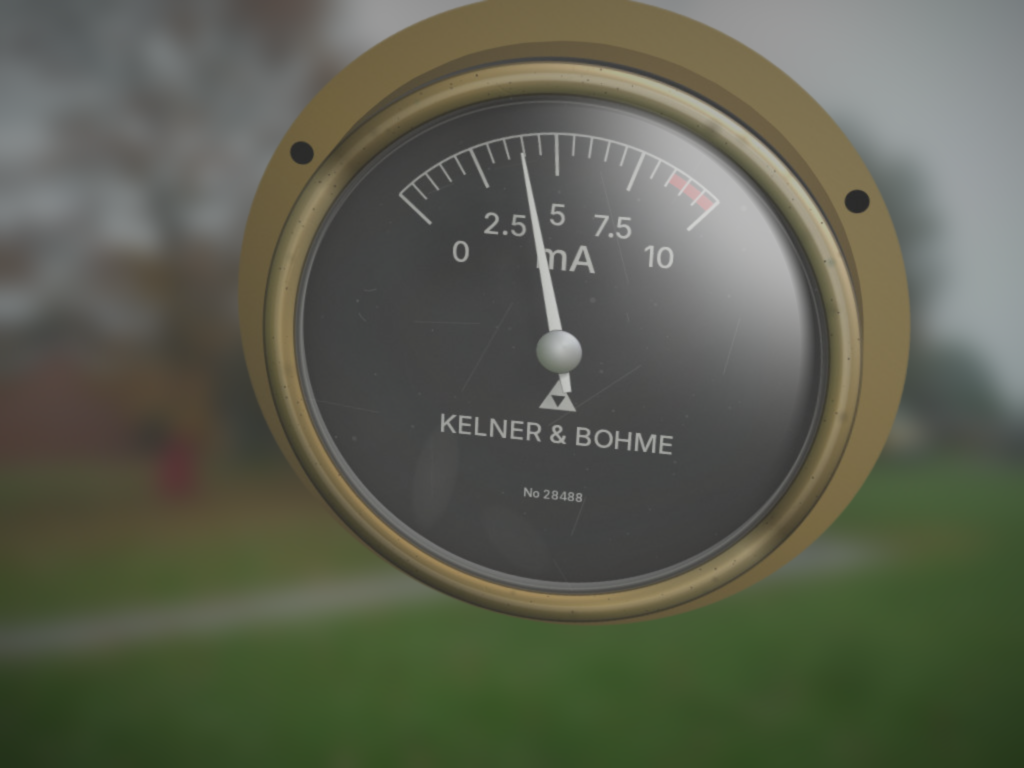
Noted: {"value": 4, "unit": "mA"}
